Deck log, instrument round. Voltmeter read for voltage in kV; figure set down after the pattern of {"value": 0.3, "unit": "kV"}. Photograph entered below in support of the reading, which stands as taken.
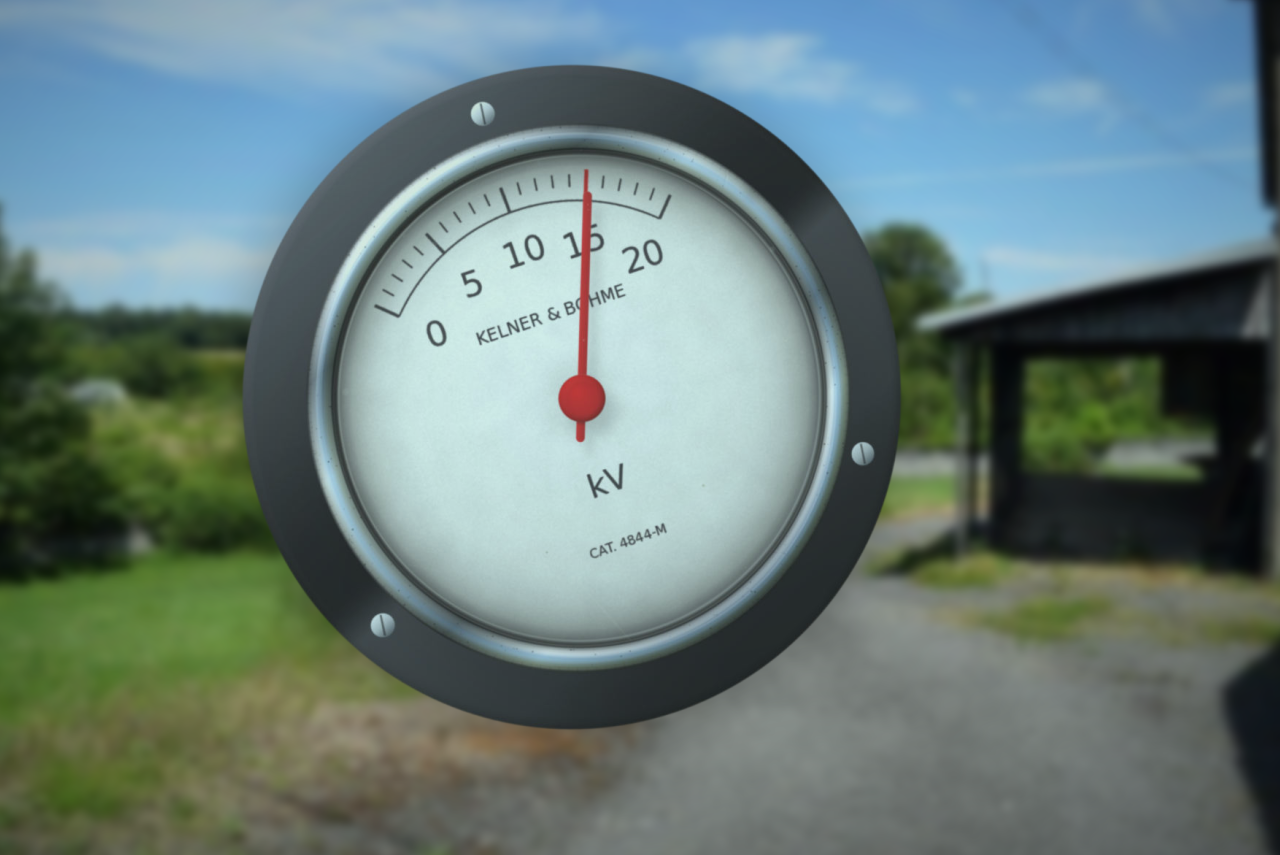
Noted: {"value": 15, "unit": "kV"}
